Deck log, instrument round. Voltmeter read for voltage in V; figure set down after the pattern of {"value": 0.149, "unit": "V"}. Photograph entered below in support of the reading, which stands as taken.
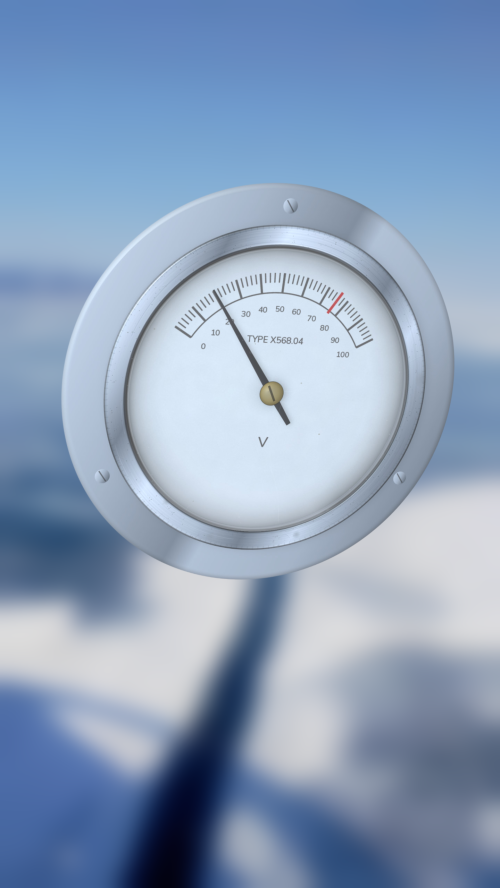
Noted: {"value": 20, "unit": "V"}
